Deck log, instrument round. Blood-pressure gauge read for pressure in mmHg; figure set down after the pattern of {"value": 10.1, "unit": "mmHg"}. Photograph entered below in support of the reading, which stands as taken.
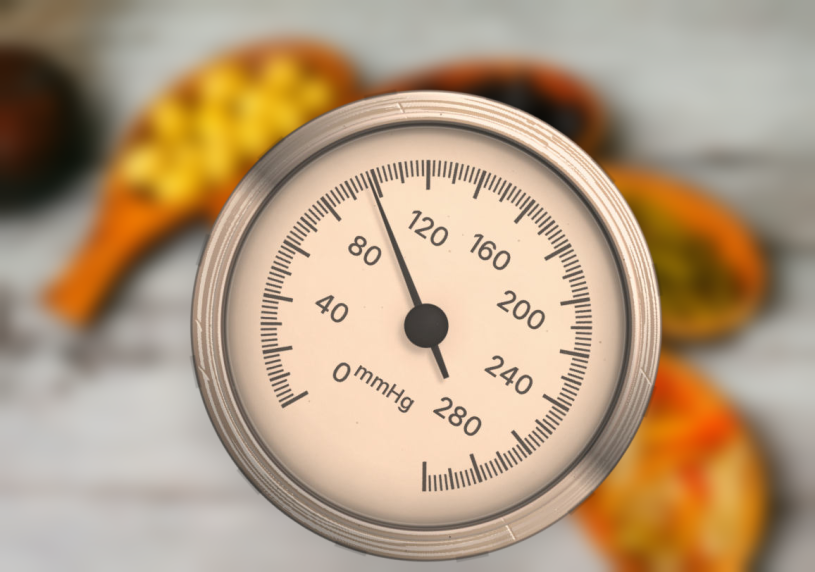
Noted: {"value": 98, "unit": "mmHg"}
